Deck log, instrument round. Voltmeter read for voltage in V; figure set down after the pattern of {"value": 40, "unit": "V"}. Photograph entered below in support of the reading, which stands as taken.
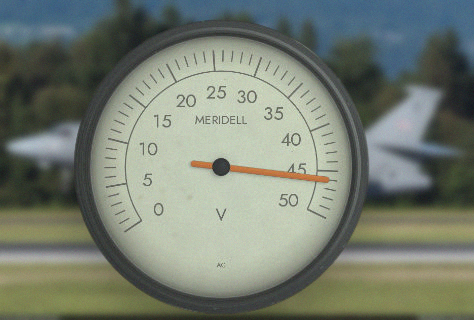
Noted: {"value": 46, "unit": "V"}
